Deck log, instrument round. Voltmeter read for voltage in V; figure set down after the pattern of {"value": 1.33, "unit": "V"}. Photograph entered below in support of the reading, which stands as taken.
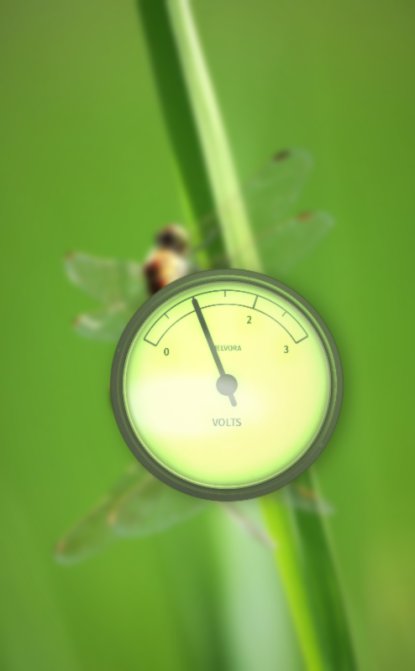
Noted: {"value": 1, "unit": "V"}
